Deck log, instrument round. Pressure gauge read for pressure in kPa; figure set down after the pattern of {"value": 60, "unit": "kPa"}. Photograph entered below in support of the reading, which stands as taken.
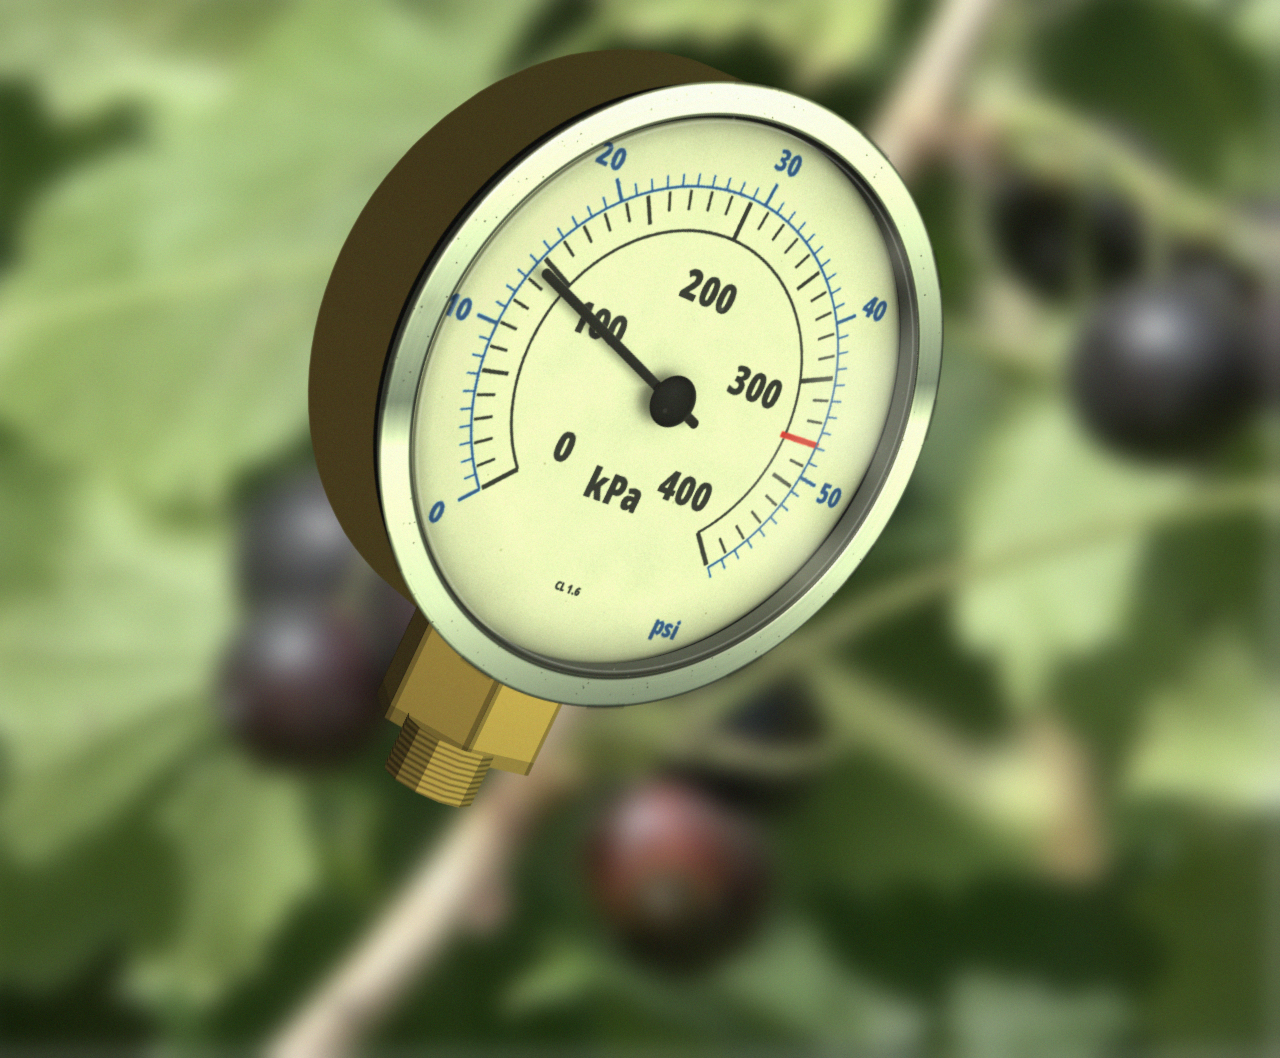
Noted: {"value": 95, "unit": "kPa"}
